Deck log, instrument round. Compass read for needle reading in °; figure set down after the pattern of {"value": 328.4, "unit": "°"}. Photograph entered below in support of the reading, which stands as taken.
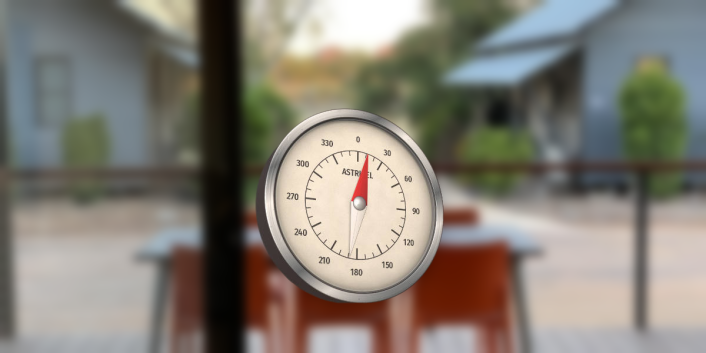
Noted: {"value": 10, "unit": "°"}
